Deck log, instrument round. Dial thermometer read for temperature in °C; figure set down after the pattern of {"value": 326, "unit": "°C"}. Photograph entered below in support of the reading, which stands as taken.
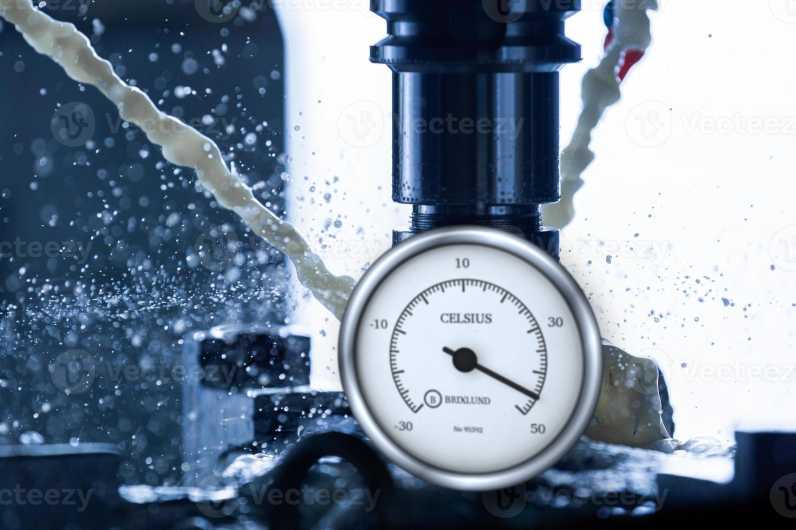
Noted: {"value": 45, "unit": "°C"}
